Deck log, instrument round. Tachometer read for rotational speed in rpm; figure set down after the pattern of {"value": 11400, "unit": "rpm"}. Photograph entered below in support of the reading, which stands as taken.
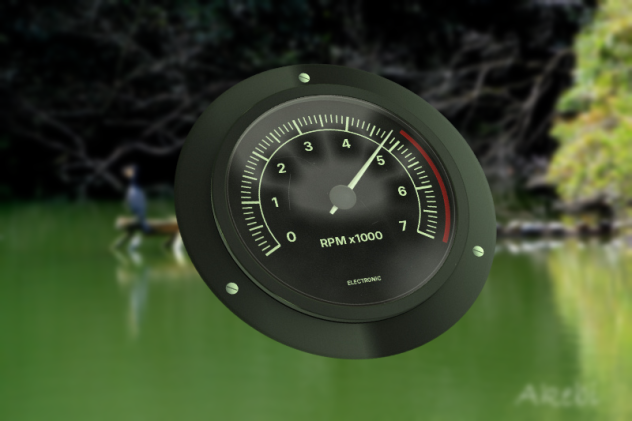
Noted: {"value": 4800, "unit": "rpm"}
